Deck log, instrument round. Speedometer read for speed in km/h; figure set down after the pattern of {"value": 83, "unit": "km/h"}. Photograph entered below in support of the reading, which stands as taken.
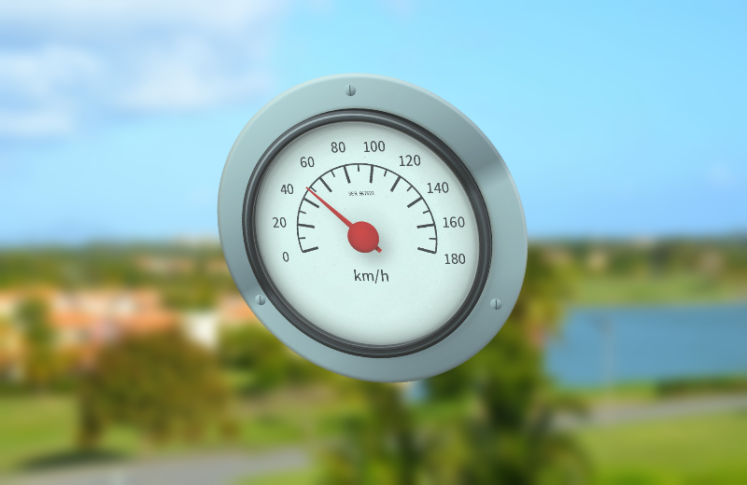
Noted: {"value": 50, "unit": "km/h"}
